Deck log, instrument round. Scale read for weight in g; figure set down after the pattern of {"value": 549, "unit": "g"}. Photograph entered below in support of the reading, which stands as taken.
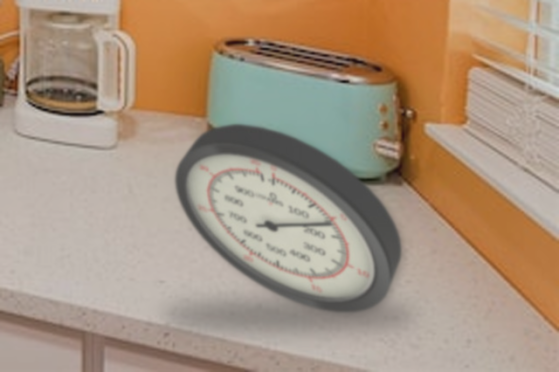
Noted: {"value": 150, "unit": "g"}
